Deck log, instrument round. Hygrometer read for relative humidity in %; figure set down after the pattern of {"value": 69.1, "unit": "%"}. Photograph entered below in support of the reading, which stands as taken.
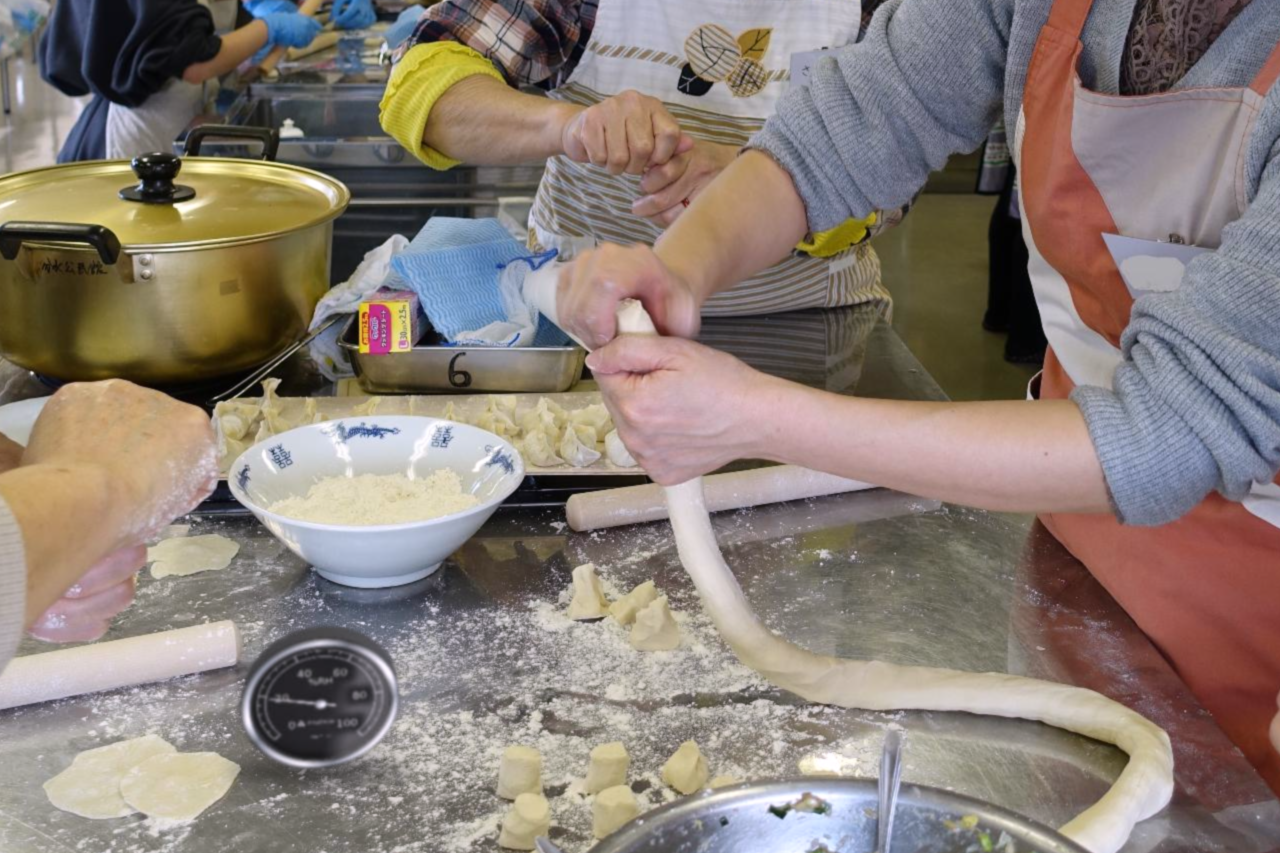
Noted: {"value": 20, "unit": "%"}
